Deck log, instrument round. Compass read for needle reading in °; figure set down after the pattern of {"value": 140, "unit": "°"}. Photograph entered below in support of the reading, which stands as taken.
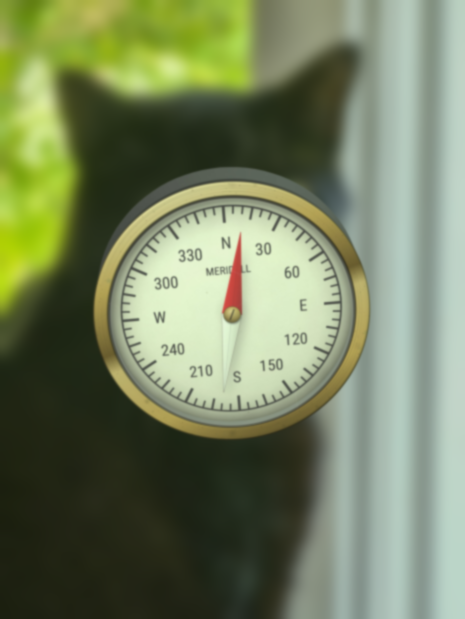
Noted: {"value": 10, "unit": "°"}
